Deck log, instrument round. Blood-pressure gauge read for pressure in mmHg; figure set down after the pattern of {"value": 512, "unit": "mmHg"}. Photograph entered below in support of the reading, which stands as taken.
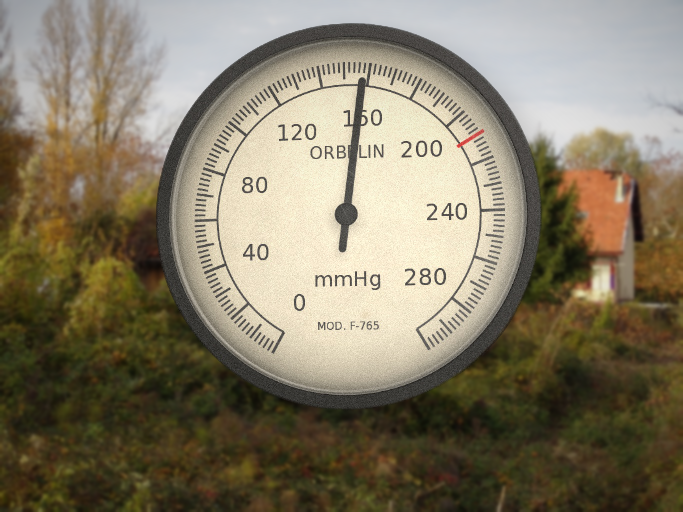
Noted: {"value": 158, "unit": "mmHg"}
